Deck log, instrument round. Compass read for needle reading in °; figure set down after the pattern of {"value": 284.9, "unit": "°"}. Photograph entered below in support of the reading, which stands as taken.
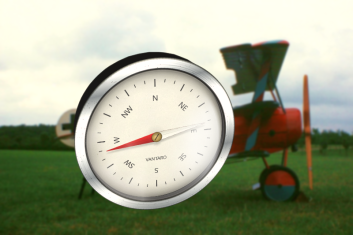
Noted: {"value": 260, "unit": "°"}
